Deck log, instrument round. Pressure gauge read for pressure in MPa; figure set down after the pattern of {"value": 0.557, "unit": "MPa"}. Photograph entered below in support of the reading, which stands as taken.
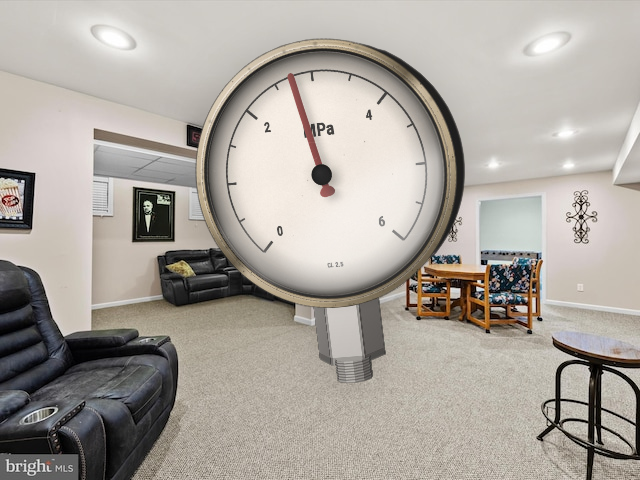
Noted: {"value": 2.75, "unit": "MPa"}
